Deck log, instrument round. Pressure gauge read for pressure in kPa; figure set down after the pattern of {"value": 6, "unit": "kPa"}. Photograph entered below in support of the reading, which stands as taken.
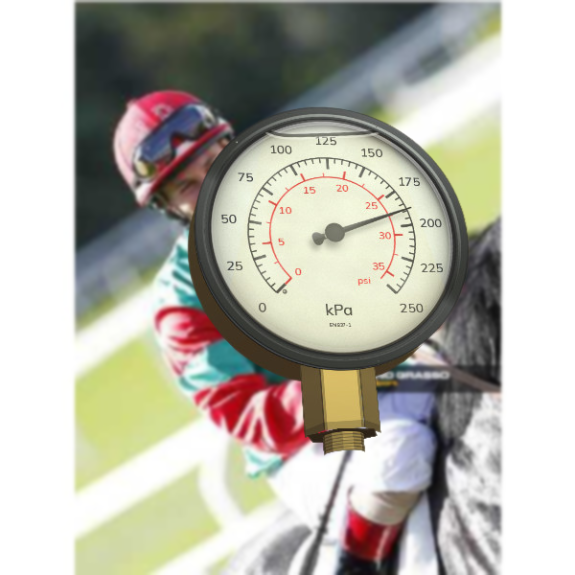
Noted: {"value": 190, "unit": "kPa"}
